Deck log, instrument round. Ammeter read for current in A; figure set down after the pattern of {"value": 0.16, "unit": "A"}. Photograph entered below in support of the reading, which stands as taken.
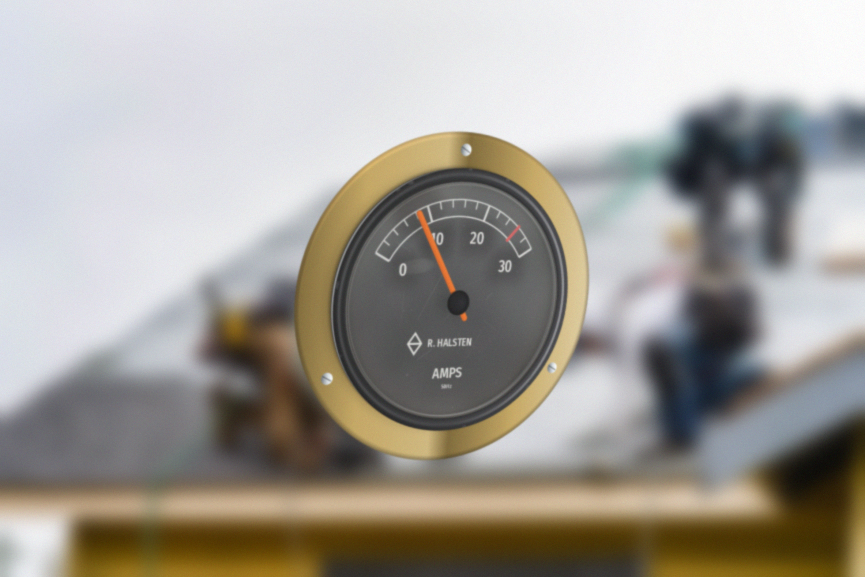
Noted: {"value": 8, "unit": "A"}
